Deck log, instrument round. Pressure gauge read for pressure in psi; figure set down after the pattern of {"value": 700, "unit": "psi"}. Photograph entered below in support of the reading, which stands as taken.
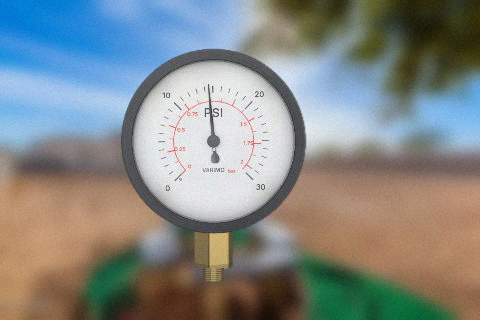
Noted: {"value": 14.5, "unit": "psi"}
